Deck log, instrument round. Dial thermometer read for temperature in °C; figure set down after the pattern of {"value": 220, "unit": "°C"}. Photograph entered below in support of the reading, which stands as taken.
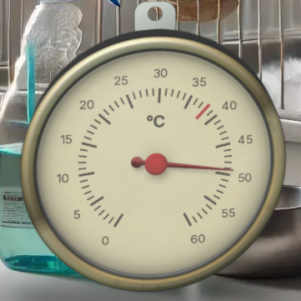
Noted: {"value": 49, "unit": "°C"}
